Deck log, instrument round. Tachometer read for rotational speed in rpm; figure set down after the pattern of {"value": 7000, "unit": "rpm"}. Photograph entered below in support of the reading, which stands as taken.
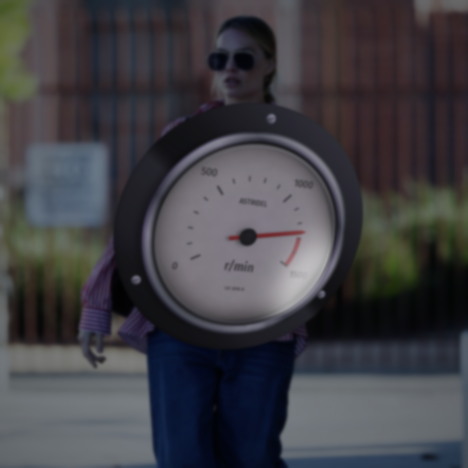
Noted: {"value": 1250, "unit": "rpm"}
